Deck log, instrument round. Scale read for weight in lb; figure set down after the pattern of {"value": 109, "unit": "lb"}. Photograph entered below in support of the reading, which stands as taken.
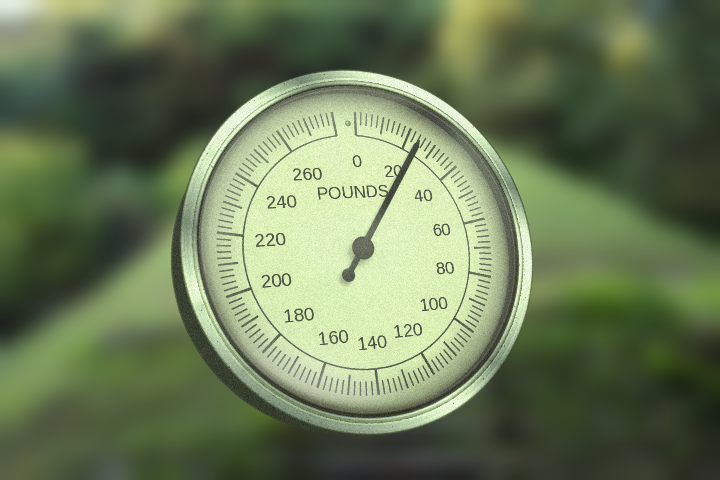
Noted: {"value": 24, "unit": "lb"}
